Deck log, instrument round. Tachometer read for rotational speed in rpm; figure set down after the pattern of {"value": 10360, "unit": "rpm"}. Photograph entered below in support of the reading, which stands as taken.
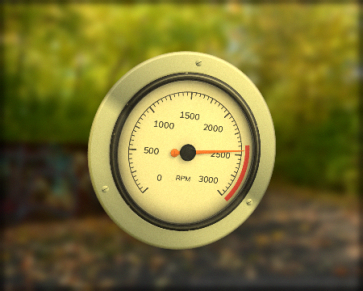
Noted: {"value": 2450, "unit": "rpm"}
